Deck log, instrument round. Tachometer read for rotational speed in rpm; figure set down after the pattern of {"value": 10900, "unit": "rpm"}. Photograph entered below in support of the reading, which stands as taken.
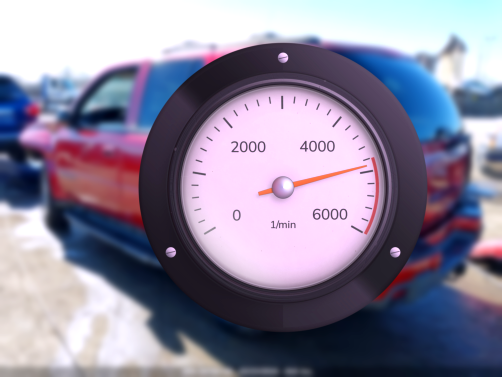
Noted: {"value": 4900, "unit": "rpm"}
